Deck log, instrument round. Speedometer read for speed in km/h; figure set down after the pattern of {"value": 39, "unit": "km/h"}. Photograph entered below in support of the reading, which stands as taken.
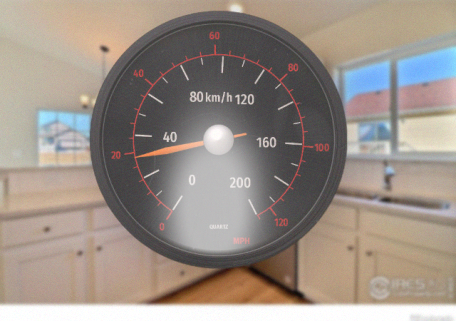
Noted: {"value": 30, "unit": "km/h"}
